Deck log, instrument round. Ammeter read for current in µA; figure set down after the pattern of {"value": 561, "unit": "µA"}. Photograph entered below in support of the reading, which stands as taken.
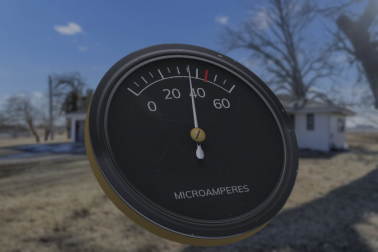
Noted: {"value": 35, "unit": "µA"}
